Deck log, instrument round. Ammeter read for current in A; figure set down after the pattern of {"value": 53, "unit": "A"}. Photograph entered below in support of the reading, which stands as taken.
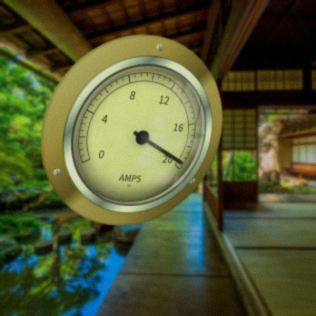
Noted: {"value": 19.5, "unit": "A"}
